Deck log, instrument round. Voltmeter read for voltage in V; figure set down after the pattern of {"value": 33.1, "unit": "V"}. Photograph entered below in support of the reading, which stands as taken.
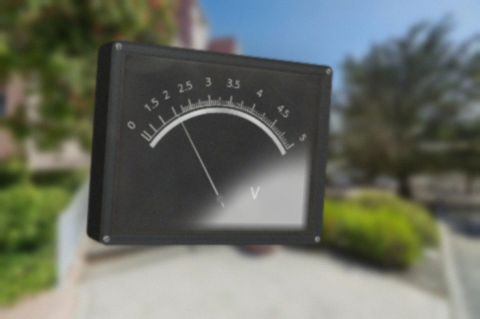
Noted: {"value": 2, "unit": "V"}
